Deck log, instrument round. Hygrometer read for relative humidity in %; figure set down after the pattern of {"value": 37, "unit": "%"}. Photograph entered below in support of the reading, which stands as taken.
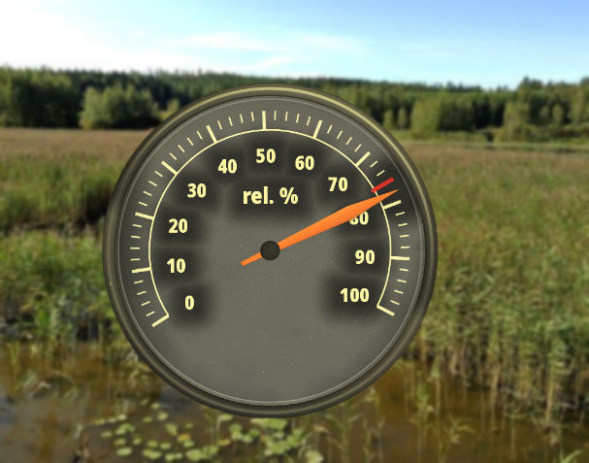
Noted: {"value": 78, "unit": "%"}
